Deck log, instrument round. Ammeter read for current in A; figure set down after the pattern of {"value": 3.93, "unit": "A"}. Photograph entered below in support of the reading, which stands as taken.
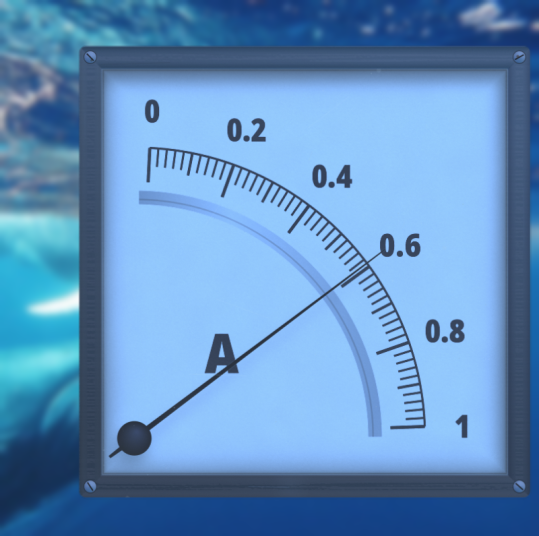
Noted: {"value": 0.59, "unit": "A"}
